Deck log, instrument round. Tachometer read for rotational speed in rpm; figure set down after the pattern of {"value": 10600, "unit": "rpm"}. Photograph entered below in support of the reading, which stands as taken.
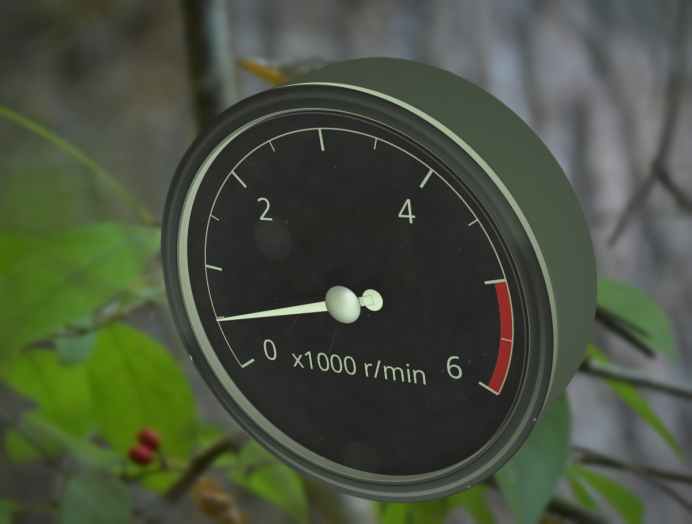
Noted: {"value": 500, "unit": "rpm"}
